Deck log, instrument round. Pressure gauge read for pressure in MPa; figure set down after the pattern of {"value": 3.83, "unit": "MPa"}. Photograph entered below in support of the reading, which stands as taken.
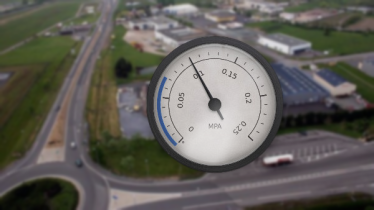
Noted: {"value": 0.1, "unit": "MPa"}
